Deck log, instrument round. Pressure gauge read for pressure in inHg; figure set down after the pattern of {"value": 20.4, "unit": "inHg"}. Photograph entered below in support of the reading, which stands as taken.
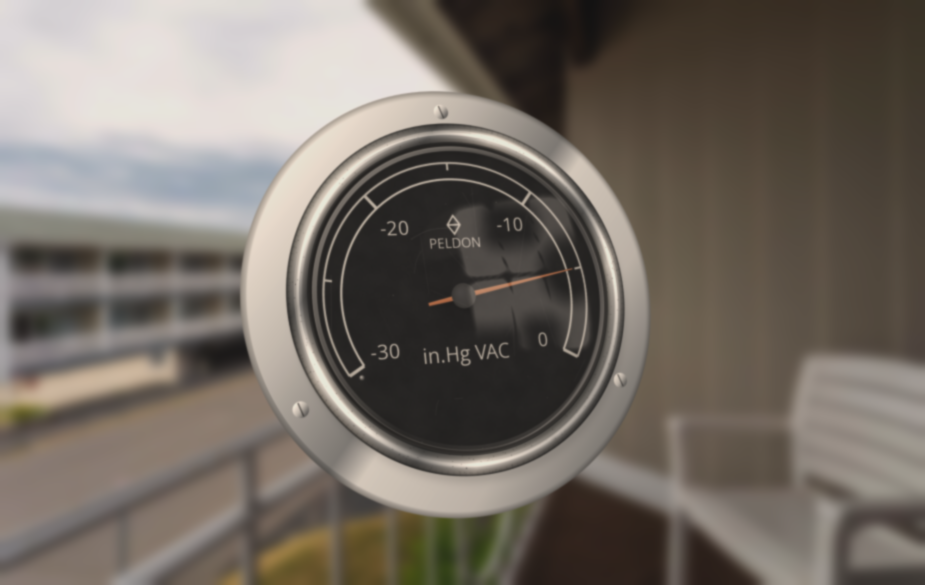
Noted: {"value": -5, "unit": "inHg"}
